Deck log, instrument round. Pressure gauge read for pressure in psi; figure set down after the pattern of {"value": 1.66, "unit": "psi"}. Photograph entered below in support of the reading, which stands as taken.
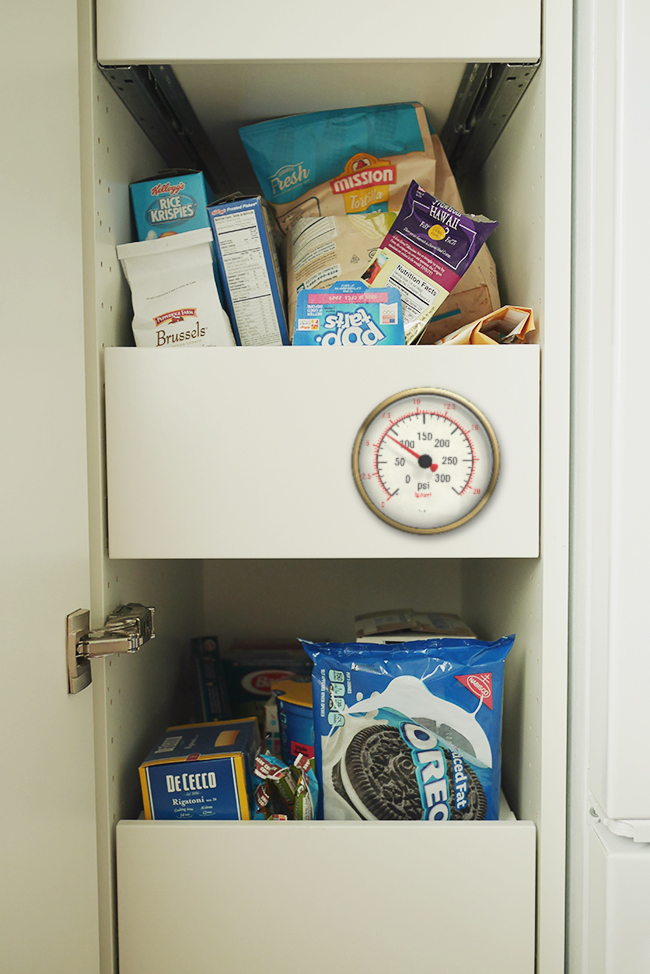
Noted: {"value": 90, "unit": "psi"}
